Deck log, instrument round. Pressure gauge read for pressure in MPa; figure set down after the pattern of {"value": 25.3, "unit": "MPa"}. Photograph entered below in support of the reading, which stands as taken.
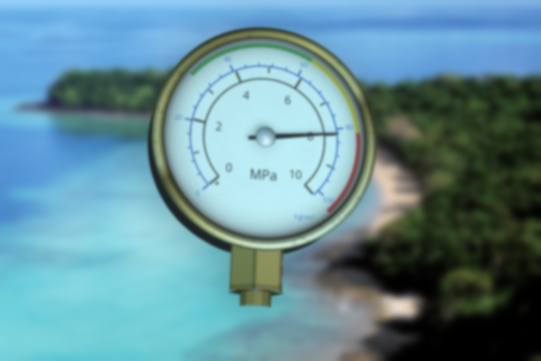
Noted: {"value": 8, "unit": "MPa"}
